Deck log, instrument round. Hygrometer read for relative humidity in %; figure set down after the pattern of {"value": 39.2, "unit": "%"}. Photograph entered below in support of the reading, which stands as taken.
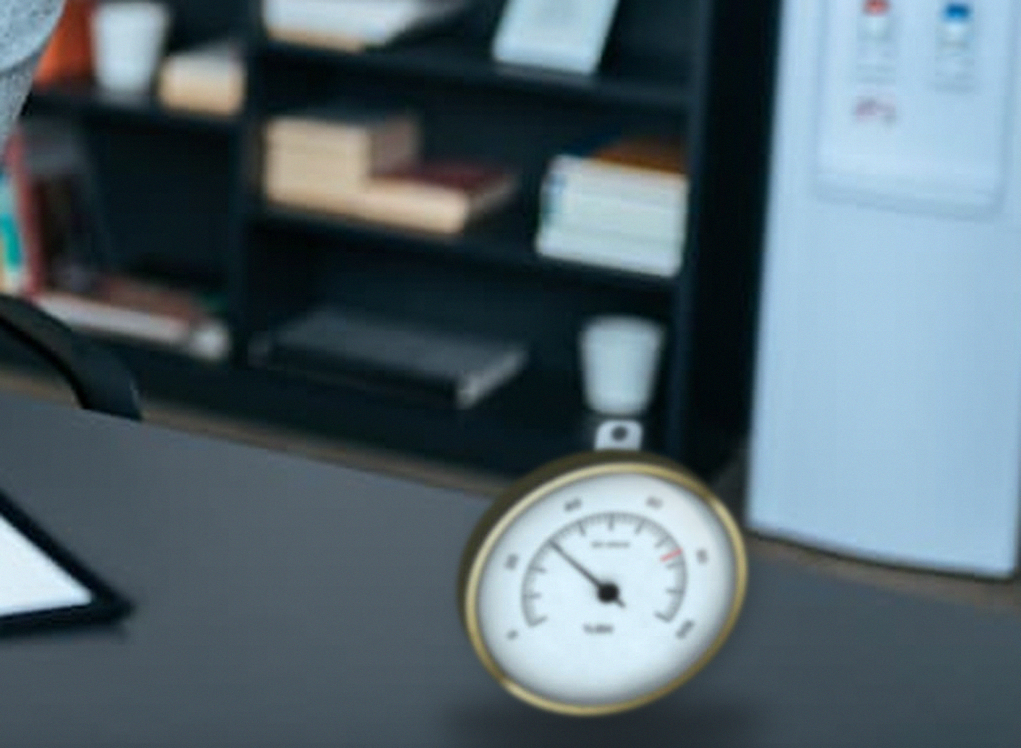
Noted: {"value": 30, "unit": "%"}
